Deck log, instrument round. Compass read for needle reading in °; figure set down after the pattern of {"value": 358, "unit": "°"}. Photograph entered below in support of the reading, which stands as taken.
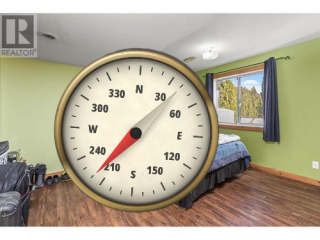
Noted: {"value": 220, "unit": "°"}
